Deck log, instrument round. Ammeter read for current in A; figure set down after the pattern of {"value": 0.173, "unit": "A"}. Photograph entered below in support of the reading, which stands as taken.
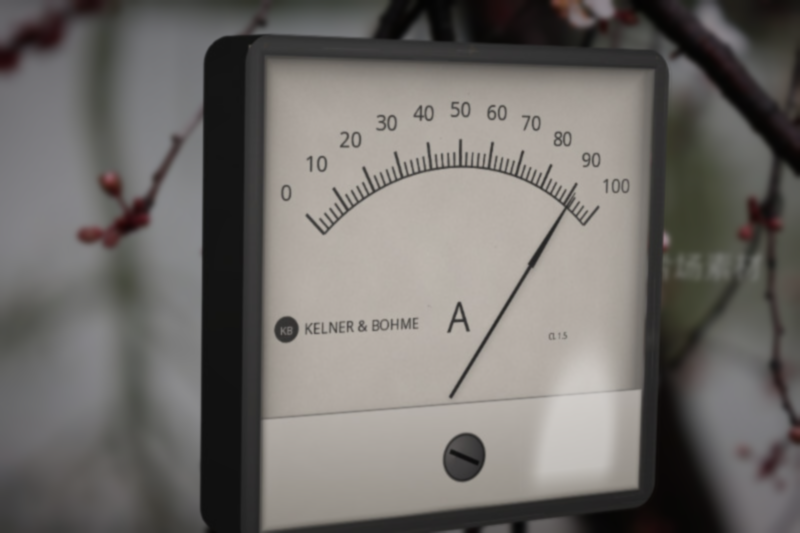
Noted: {"value": 90, "unit": "A"}
